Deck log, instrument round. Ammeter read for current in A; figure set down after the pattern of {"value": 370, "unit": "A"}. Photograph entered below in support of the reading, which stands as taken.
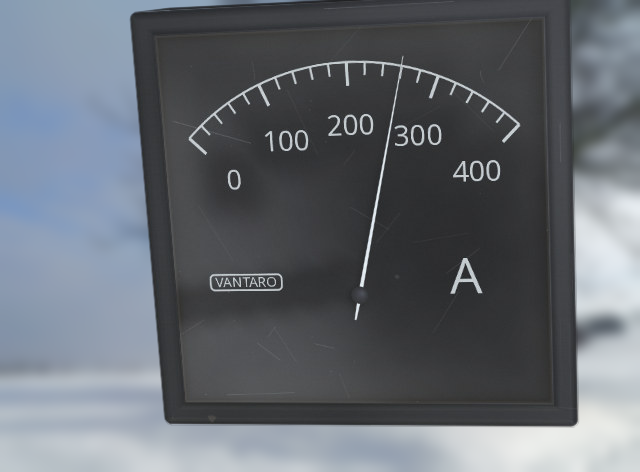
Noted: {"value": 260, "unit": "A"}
